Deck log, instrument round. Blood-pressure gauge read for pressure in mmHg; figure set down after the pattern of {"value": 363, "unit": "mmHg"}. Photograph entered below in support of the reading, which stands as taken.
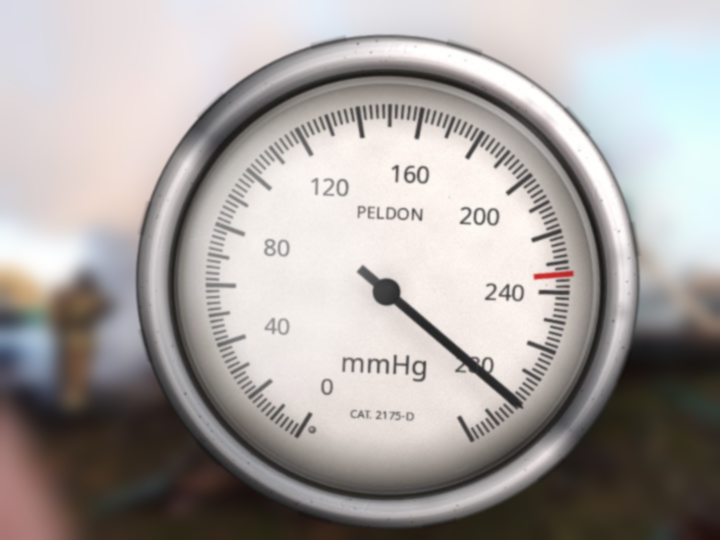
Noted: {"value": 280, "unit": "mmHg"}
